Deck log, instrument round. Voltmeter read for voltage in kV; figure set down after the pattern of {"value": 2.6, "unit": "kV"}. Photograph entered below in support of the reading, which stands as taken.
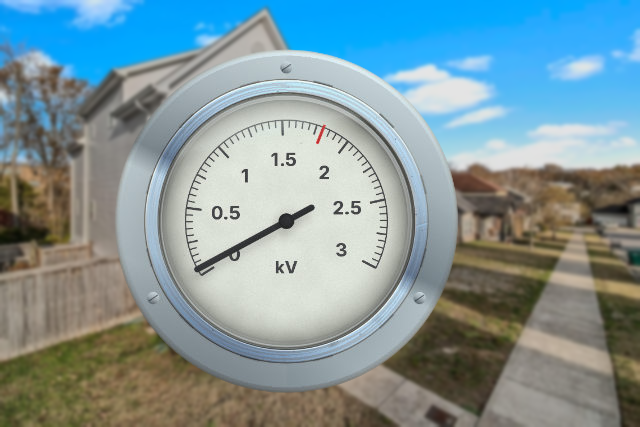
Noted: {"value": 0.05, "unit": "kV"}
